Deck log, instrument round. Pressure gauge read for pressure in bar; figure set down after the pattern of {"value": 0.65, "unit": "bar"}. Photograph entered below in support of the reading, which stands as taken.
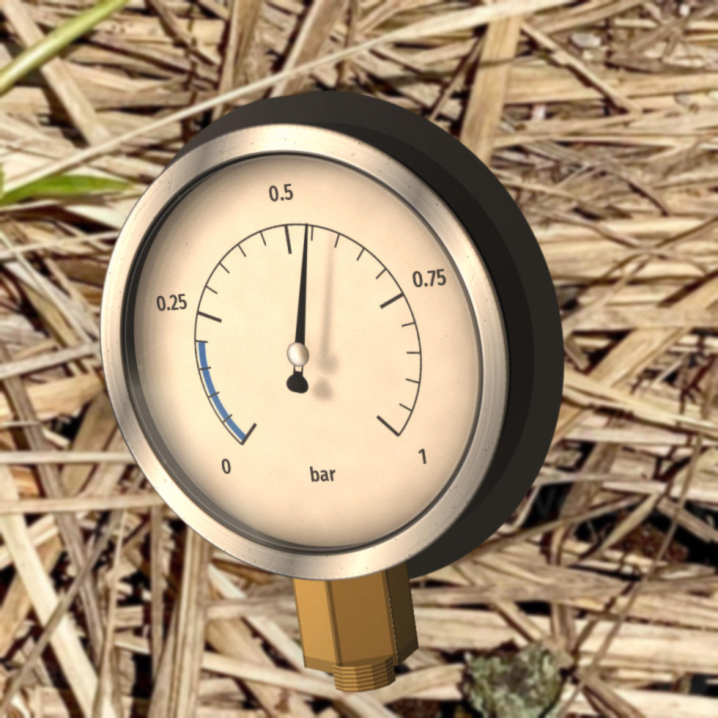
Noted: {"value": 0.55, "unit": "bar"}
